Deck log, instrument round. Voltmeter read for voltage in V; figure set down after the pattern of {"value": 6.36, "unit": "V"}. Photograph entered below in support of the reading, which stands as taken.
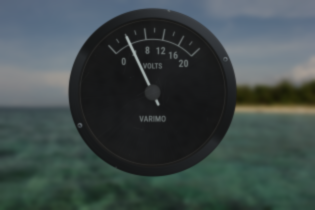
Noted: {"value": 4, "unit": "V"}
